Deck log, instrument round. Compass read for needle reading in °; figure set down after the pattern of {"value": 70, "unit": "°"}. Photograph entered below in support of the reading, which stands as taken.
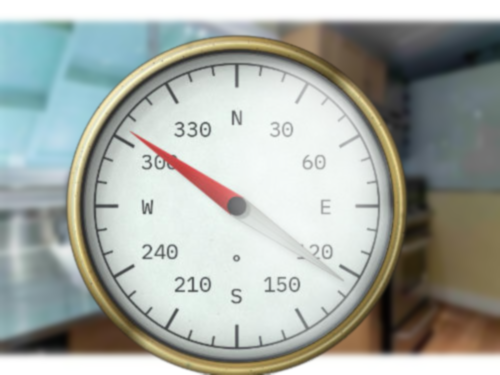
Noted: {"value": 305, "unit": "°"}
